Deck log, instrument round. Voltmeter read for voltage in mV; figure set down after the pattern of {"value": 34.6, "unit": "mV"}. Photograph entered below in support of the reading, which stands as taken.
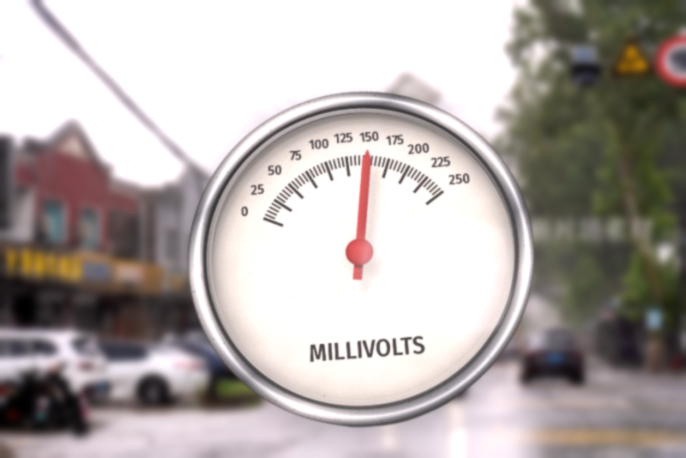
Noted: {"value": 150, "unit": "mV"}
